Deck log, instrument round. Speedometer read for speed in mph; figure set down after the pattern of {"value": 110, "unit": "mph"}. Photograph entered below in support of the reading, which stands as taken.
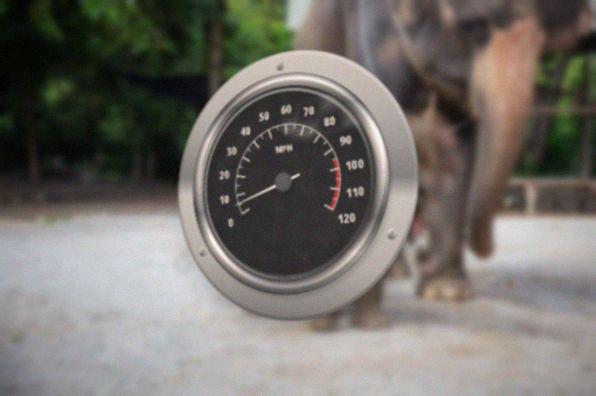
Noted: {"value": 5, "unit": "mph"}
